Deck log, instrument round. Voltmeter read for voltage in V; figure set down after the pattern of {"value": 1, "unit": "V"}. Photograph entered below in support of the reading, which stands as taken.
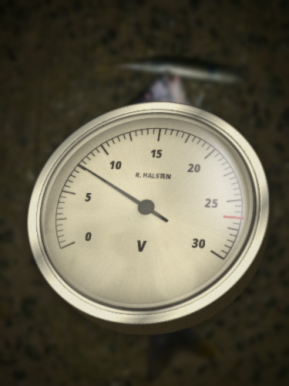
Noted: {"value": 7.5, "unit": "V"}
